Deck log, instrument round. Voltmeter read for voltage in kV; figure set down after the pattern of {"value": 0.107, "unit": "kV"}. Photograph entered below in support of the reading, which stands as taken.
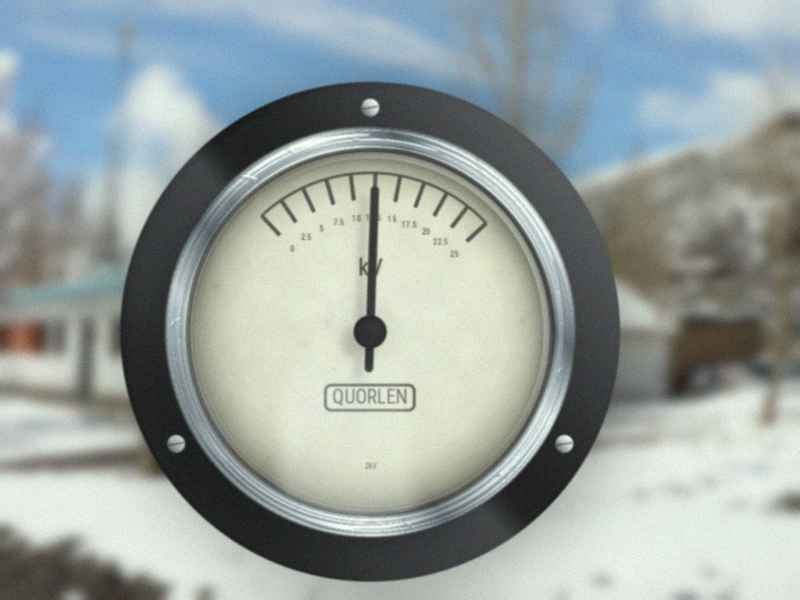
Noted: {"value": 12.5, "unit": "kV"}
